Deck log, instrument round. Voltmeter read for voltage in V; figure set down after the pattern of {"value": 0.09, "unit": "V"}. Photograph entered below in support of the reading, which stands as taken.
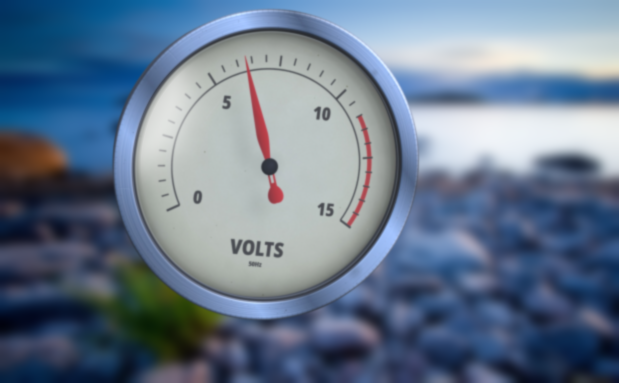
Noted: {"value": 6.25, "unit": "V"}
